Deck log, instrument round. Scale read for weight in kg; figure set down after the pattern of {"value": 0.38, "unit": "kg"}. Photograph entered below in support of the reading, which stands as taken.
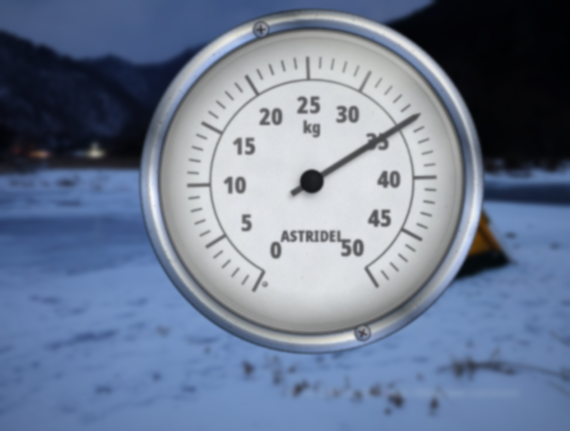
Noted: {"value": 35, "unit": "kg"}
